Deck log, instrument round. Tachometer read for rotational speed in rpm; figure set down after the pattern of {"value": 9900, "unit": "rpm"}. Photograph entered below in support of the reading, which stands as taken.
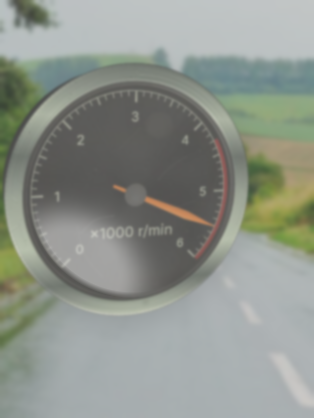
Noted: {"value": 5500, "unit": "rpm"}
